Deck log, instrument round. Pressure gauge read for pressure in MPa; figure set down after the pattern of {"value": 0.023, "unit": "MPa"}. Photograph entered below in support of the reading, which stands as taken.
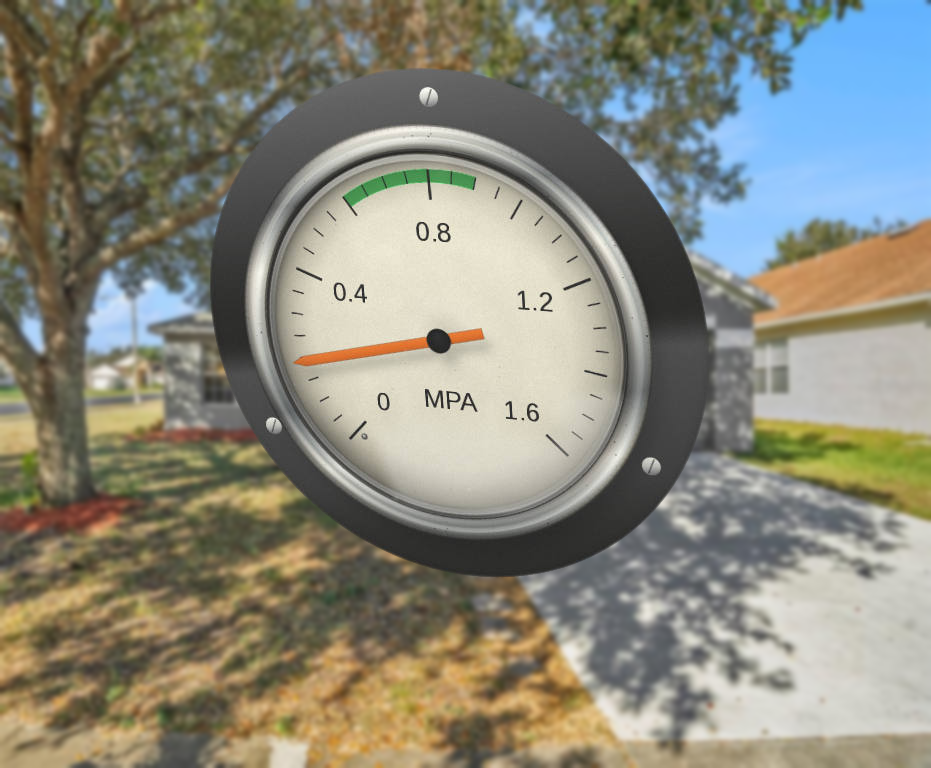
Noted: {"value": 0.2, "unit": "MPa"}
